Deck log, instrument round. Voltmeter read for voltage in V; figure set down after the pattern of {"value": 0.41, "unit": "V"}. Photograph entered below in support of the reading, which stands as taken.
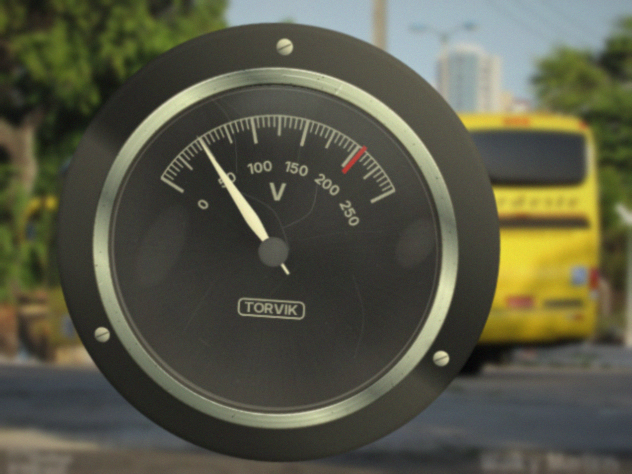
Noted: {"value": 50, "unit": "V"}
